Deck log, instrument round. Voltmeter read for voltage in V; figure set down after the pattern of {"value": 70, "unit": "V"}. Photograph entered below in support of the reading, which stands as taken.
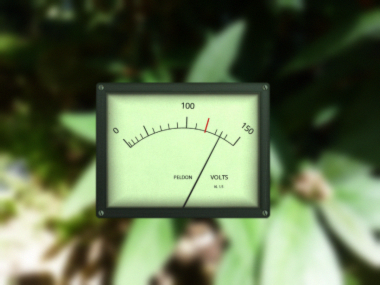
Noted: {"value": 135, "unit": "V"}
